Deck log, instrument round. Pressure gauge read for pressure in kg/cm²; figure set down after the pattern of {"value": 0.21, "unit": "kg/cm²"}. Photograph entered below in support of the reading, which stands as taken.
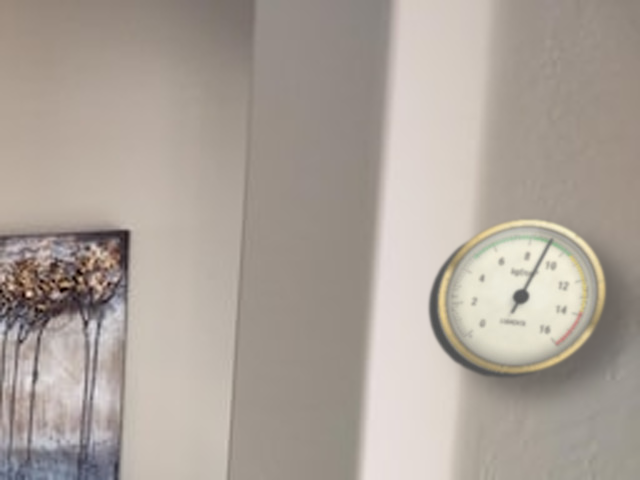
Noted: {"value": 9, "unit": "kg/cm²"}
